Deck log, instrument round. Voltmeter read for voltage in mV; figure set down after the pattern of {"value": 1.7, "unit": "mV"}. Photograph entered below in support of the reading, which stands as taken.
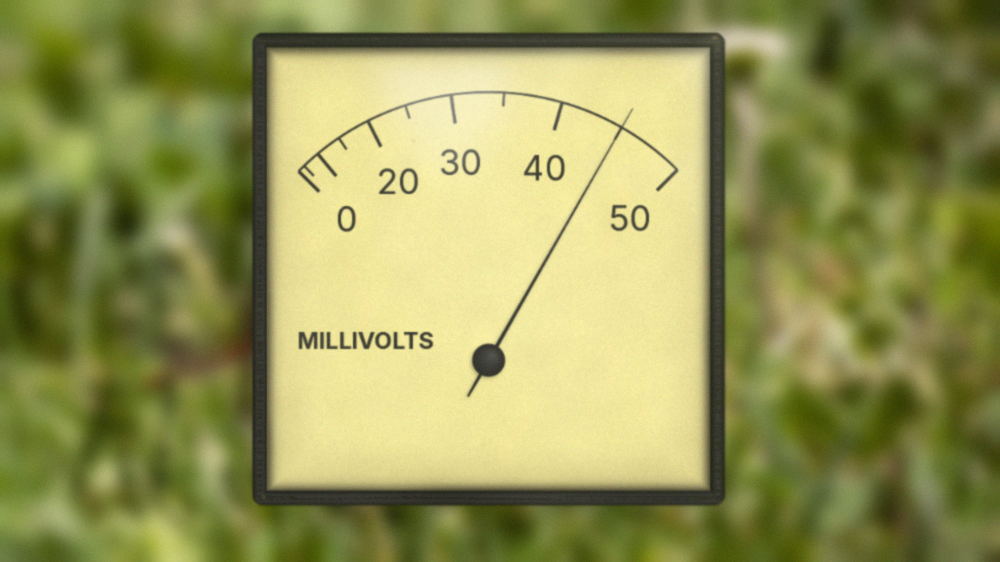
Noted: {"value": 45, "unit": "mV"}
